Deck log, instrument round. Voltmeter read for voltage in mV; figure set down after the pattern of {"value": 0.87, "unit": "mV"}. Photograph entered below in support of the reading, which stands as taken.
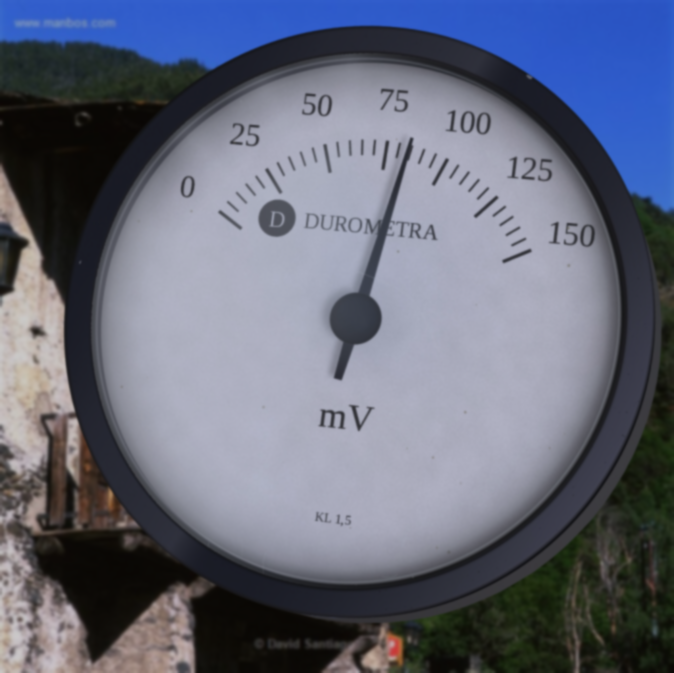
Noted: {"value": 85, "unit": "mV"}
